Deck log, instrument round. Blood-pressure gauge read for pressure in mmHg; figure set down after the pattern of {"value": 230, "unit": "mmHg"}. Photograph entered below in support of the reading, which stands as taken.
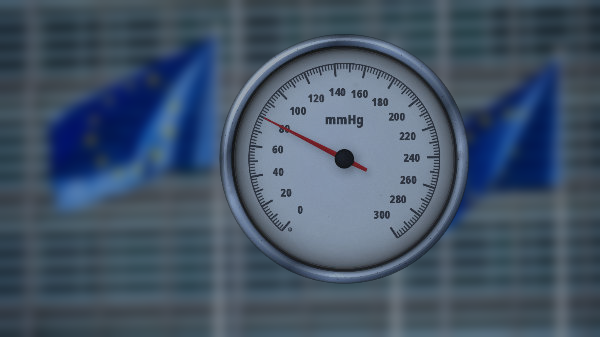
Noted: {"value": 80, "unit": "mmHg"}
